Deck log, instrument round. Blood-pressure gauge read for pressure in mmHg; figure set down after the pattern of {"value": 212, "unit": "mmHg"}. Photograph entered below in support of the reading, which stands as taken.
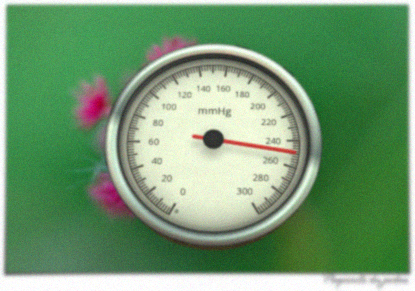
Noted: {"value": 250, "unit": "mmHg"}
